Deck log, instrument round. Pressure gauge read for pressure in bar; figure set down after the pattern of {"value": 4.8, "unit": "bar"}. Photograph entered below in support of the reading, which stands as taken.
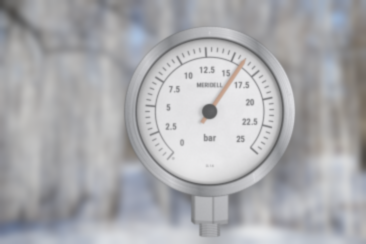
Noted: {"value": 16, "unit": "bar"}
